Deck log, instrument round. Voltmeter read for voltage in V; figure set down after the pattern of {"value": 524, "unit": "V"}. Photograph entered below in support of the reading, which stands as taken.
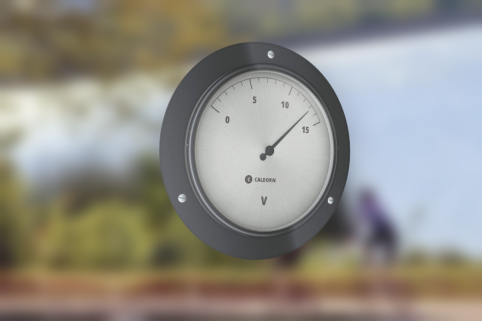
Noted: {"value": 13, "unit": "V"}
